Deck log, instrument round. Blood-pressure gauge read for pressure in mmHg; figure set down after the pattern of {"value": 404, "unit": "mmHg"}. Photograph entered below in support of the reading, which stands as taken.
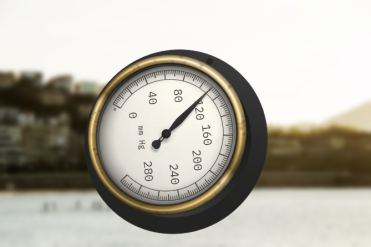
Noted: {"value": 110, "unit": "mmHg"}
